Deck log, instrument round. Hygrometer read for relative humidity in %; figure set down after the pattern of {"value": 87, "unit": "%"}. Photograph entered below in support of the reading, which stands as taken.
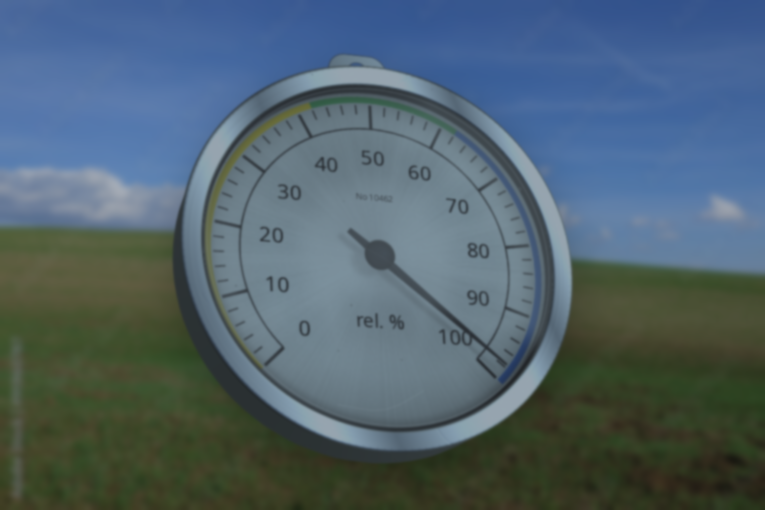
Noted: {"value": 98, "unit": "%"}
